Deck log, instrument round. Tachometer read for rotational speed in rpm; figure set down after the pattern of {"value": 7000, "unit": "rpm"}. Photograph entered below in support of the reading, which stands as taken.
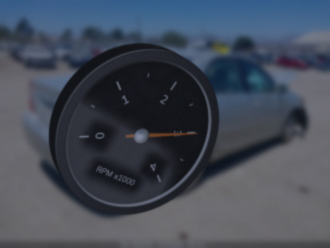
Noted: {"value": 3000, "unit": "rpm"}
